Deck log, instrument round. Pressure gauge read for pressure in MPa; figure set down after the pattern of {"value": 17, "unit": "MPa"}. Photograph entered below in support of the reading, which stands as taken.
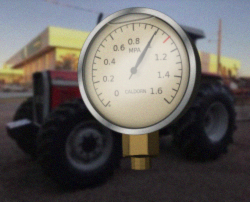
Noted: {"value": 1, "unit": "MPa"}
